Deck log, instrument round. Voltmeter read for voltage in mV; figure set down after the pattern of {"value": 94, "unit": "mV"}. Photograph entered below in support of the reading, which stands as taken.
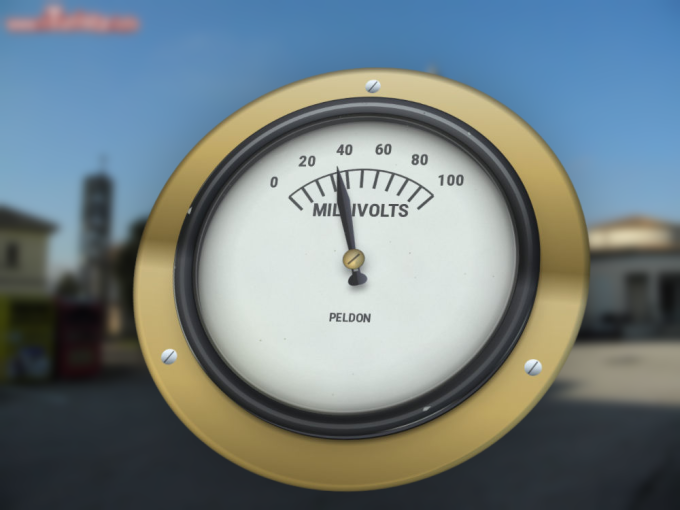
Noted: {"value": 35, "unit": "mV"}
